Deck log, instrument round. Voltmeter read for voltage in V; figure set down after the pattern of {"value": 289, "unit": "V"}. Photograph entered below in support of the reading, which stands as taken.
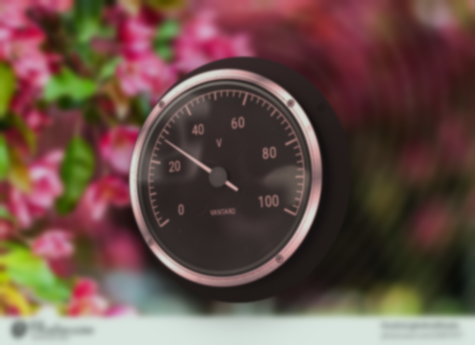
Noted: {"value": 28, "unit": "V"}
